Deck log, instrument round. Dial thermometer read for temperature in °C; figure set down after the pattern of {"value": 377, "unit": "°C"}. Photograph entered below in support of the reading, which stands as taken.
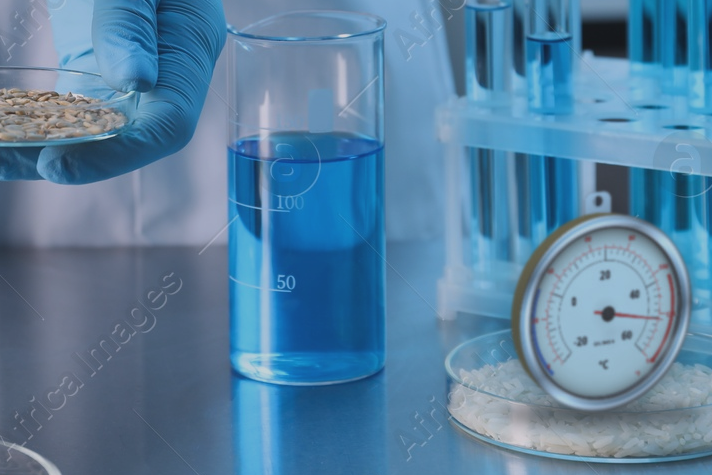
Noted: {"value": 50, "unit": "°C"}
